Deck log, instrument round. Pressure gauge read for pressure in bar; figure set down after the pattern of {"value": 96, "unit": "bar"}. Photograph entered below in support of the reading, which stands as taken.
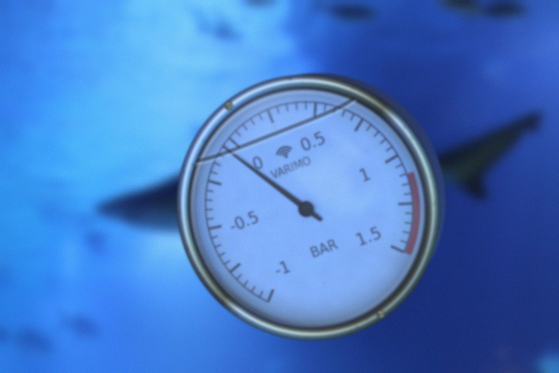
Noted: {"value": -0.05, "unit": "bar"}
